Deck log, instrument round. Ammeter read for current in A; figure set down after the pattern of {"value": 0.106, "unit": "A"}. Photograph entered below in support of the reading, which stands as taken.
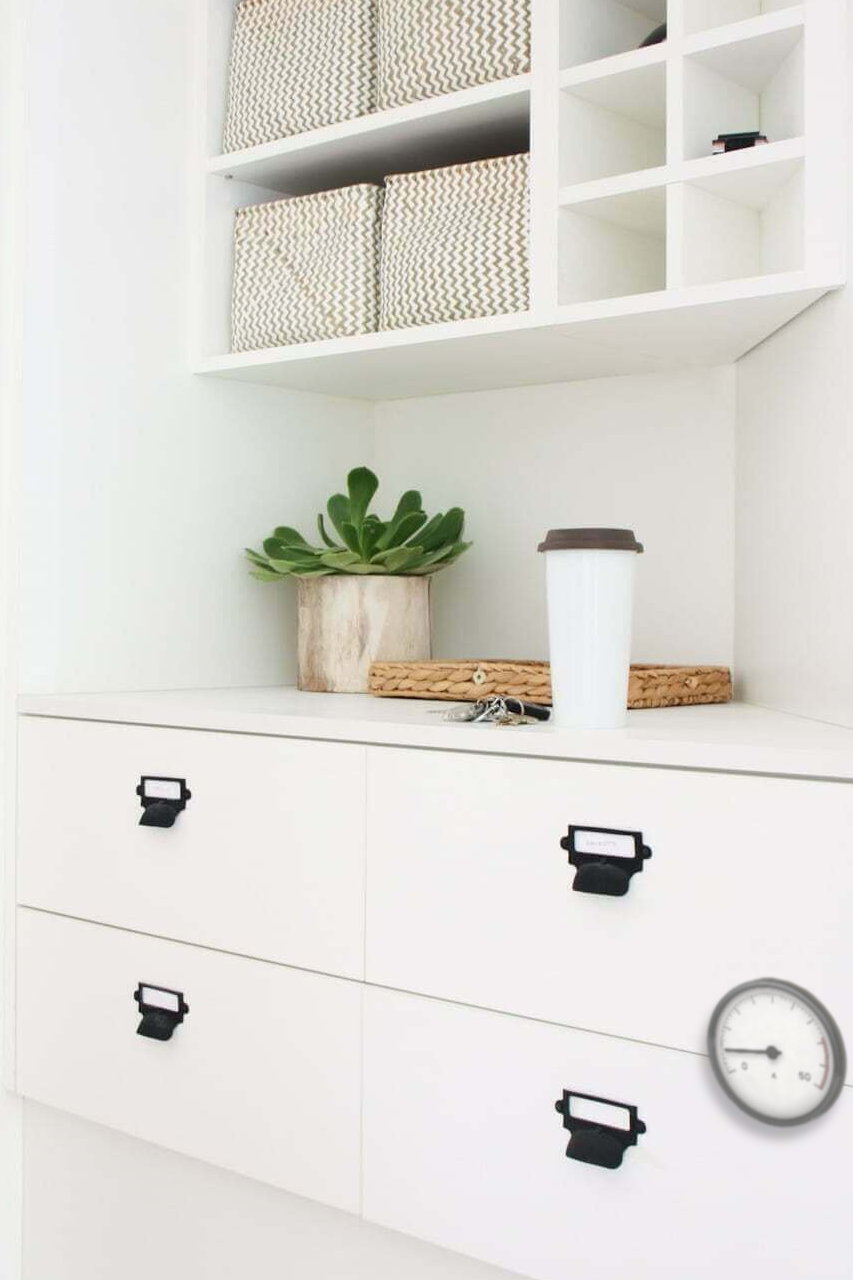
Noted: {"value": 5, "unit": "A"}
